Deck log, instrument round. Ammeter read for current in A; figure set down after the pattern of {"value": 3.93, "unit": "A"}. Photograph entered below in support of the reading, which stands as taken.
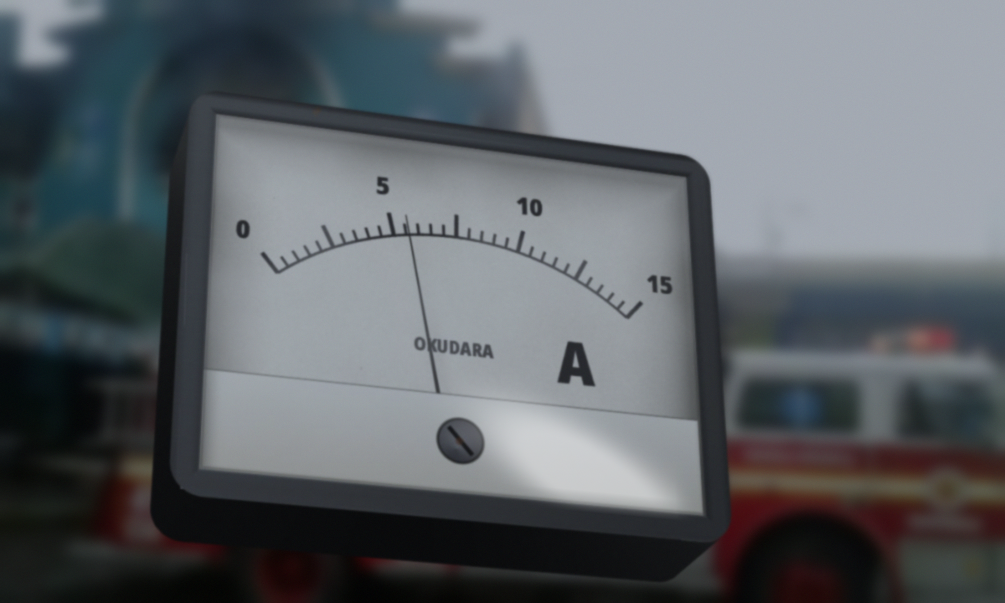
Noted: {"value": 5.5, "unit": "A"}
